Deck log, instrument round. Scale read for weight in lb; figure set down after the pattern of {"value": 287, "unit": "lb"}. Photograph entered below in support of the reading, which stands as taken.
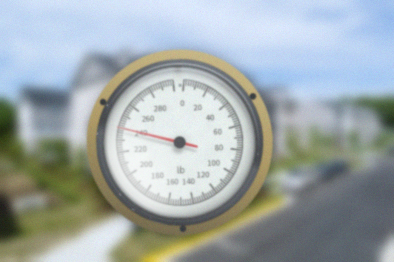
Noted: {"value": 240, "unit": "lb"}
